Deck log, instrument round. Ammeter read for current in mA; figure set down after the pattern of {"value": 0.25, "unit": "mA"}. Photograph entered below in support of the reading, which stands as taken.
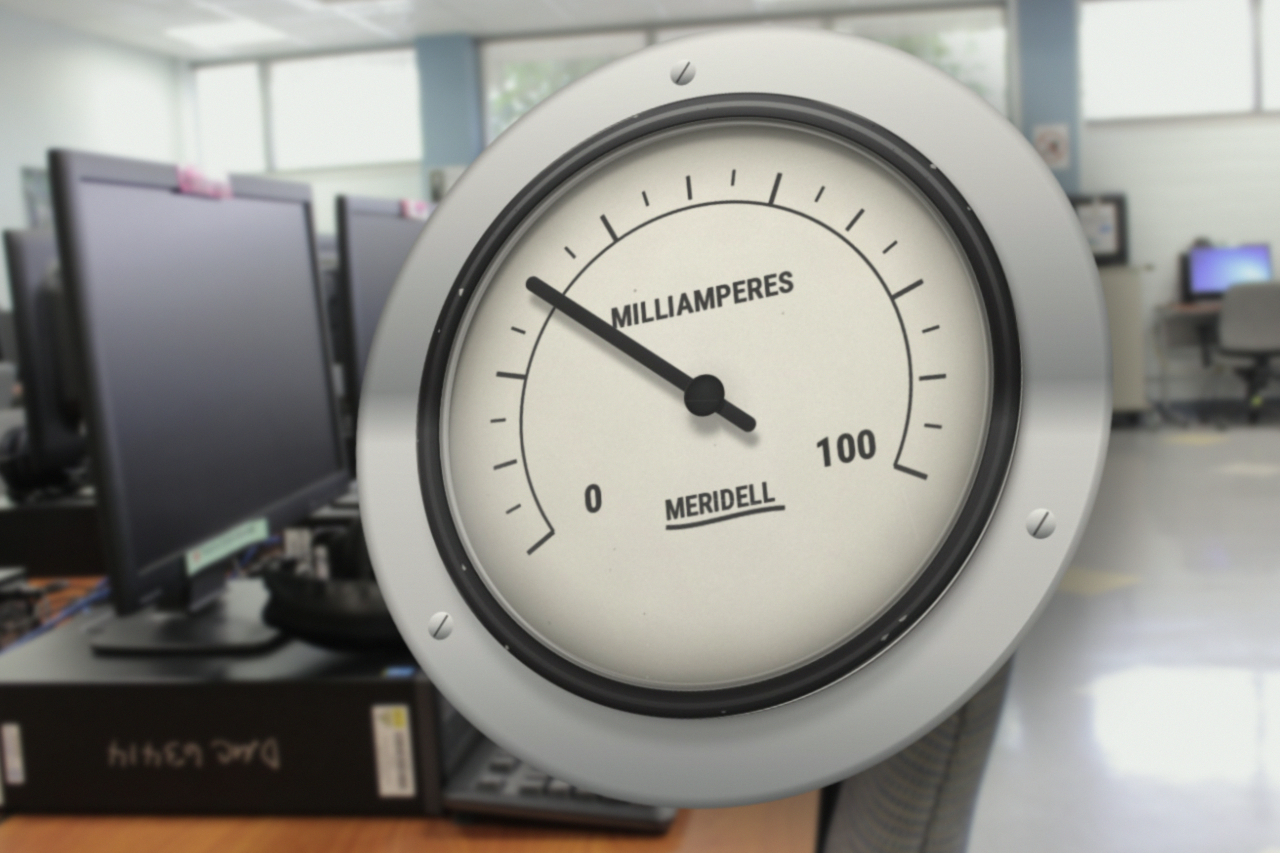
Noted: {"value": 30, "unit": "mA"}
